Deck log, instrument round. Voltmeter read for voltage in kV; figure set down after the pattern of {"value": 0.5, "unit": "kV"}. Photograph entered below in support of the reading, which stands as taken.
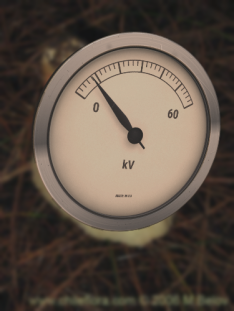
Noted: {"value": 8, "unit": "kV"}
